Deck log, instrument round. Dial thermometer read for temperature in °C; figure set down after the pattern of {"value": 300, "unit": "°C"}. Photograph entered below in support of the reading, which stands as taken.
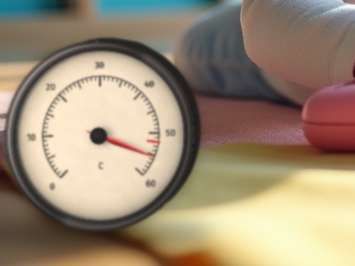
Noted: {"value": 55, "unit": "°C"}
